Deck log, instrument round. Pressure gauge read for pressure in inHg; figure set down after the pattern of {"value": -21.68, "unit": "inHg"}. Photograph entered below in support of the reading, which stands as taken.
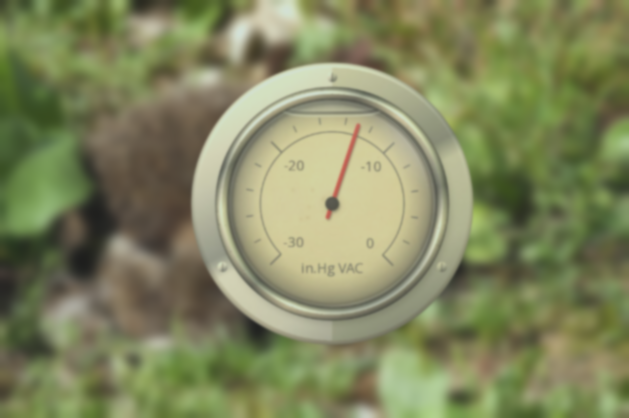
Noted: {"value": -13, "unit": "inHg"}
